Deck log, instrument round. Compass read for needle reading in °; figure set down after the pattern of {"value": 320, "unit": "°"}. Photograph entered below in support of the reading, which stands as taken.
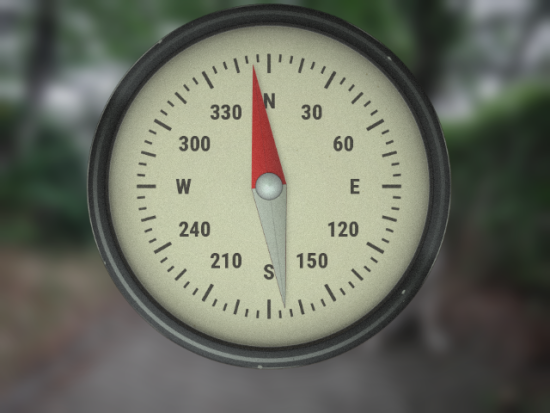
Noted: {"value": 352.5, "unit": "°"}
